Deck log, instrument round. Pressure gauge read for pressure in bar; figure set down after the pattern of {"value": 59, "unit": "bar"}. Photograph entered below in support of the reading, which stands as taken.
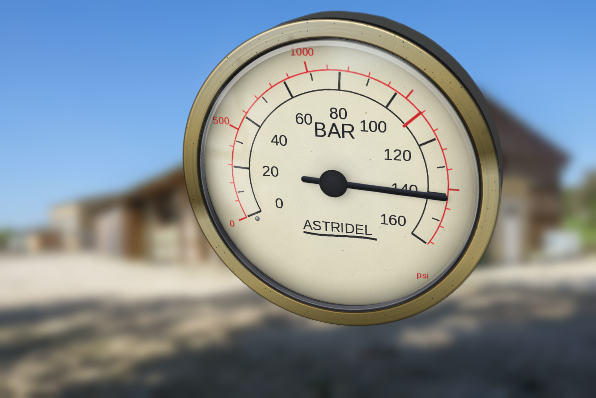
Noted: {"value": 140, "unit": "bar"}
